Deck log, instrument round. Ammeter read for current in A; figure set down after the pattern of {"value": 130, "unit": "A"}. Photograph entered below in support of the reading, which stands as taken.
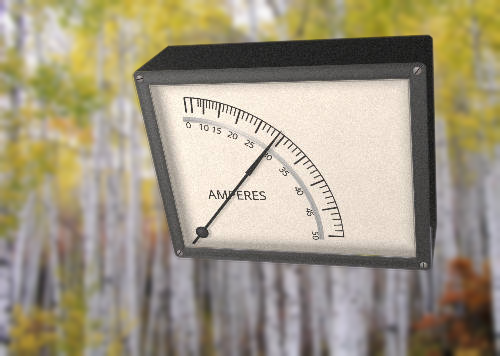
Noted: {"value": 29, "unit": "A"}
